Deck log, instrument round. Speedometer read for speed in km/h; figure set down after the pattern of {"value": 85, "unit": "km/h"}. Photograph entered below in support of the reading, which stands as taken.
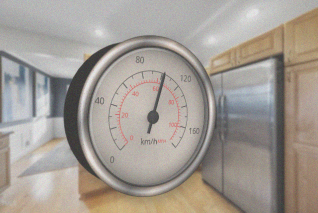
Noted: {"value": 100, "unit": "km/h"}
